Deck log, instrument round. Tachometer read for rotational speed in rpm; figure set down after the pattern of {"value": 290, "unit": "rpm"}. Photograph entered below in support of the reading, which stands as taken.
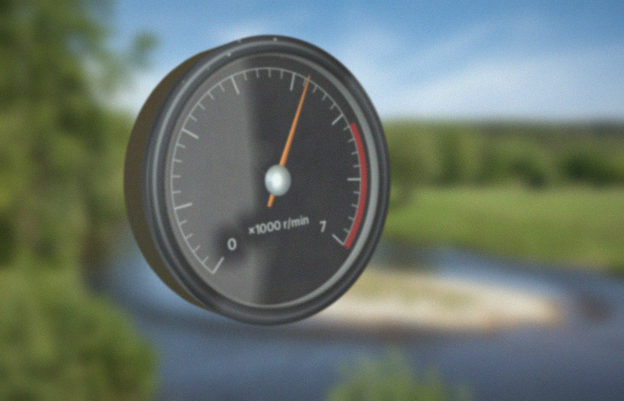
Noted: {"value": 4200, "unit": "rpm"}
